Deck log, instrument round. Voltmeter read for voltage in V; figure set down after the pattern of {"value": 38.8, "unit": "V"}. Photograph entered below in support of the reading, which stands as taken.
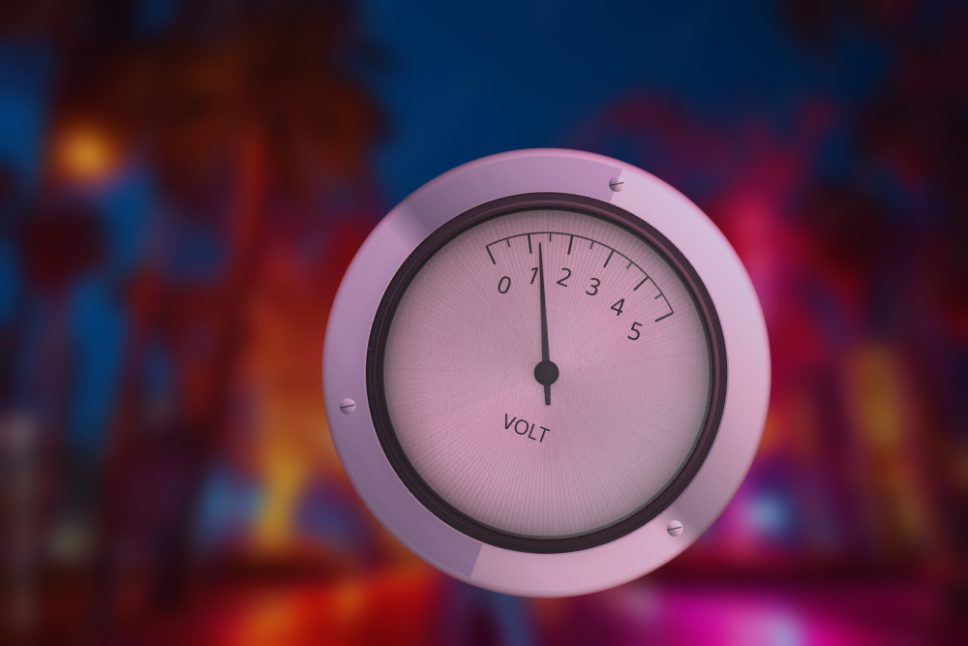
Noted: {"value": 1.25, "unit": "V"}
